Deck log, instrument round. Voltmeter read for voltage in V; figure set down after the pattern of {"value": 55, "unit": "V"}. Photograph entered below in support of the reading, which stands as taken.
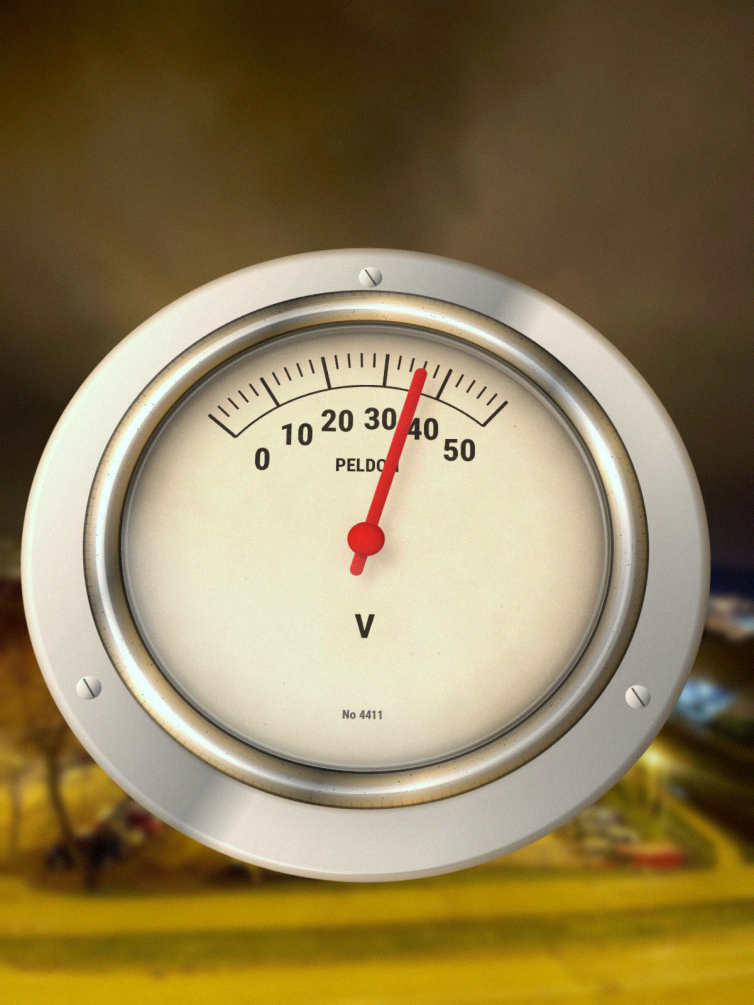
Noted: {"value": 36, "unit": "V"}
